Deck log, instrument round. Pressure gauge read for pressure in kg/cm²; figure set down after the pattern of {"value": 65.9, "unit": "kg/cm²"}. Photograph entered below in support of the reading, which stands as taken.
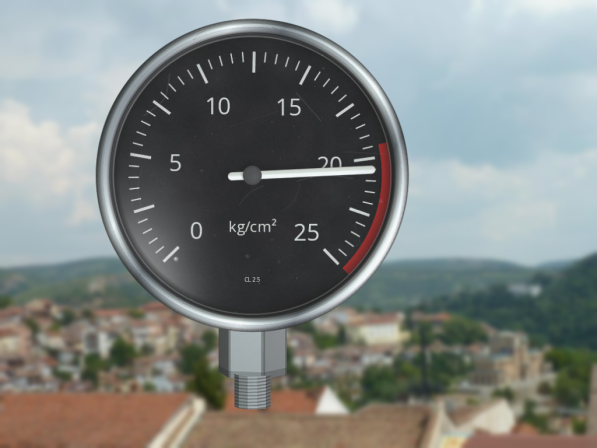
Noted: {"value": 20.5, "unit": "kg/cm²"}
